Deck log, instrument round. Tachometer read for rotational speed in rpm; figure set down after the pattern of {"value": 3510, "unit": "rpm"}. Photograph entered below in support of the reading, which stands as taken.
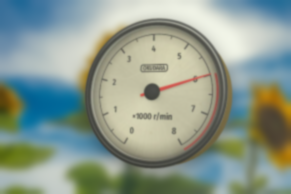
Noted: {"value": 6000, "unit": "rpm"}
